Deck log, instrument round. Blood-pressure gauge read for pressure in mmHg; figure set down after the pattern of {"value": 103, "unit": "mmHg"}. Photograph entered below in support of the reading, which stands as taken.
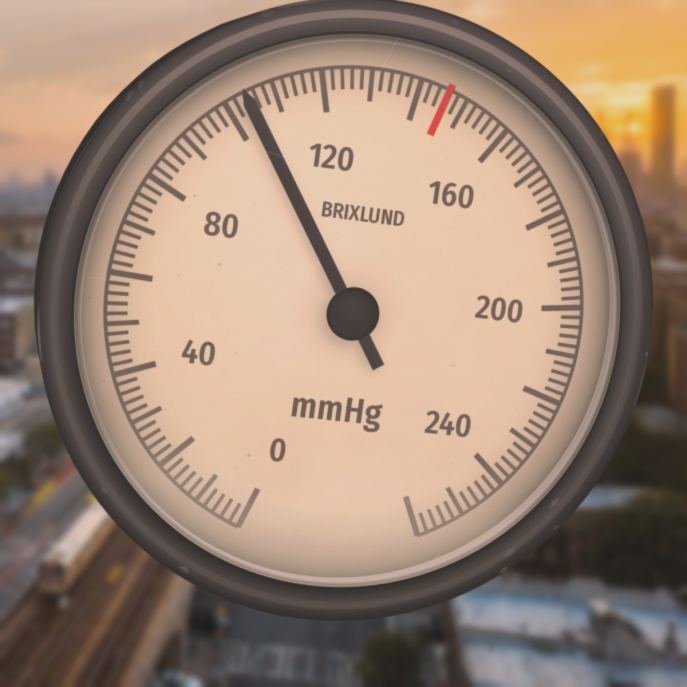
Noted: {"value": 104, "unit": "mmHg"}
